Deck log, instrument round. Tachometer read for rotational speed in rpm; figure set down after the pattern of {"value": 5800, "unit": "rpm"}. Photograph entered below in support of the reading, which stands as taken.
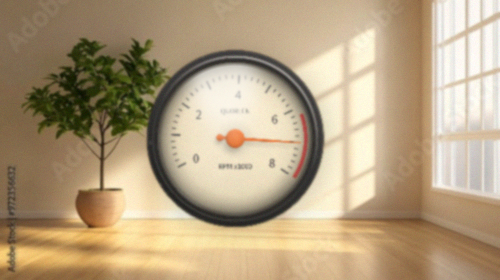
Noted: {"value": 7000, "unit": "rpm"}
